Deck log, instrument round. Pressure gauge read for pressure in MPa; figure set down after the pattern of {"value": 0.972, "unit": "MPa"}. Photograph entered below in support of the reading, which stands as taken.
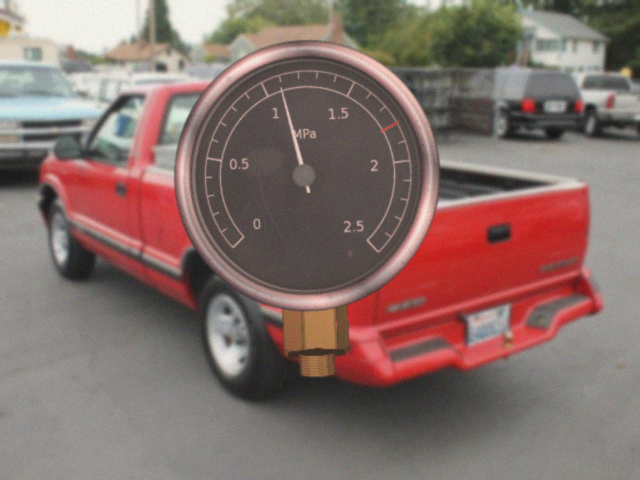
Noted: {"value": 1.1, "unit": "MPa"}
